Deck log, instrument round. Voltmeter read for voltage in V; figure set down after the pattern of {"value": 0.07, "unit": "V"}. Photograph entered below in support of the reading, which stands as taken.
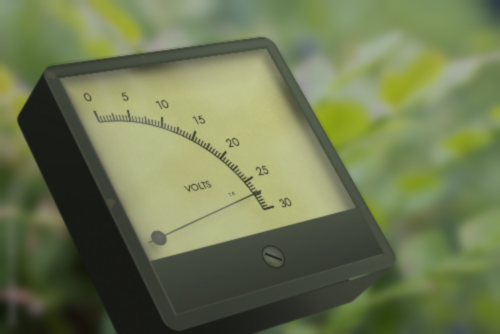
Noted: {"value": 27.5, "unit": "V"}
